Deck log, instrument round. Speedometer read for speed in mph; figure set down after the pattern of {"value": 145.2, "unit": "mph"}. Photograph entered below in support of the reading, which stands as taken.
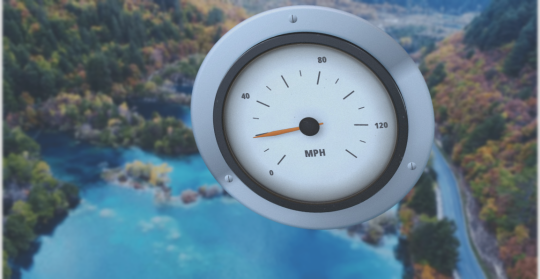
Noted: {"value": 20, "unit": "mph"}
